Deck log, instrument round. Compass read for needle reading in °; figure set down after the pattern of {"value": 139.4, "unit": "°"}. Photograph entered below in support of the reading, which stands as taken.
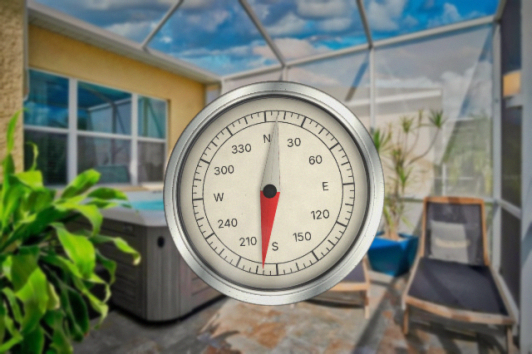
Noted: {"value": 190, "unit": "°"}
